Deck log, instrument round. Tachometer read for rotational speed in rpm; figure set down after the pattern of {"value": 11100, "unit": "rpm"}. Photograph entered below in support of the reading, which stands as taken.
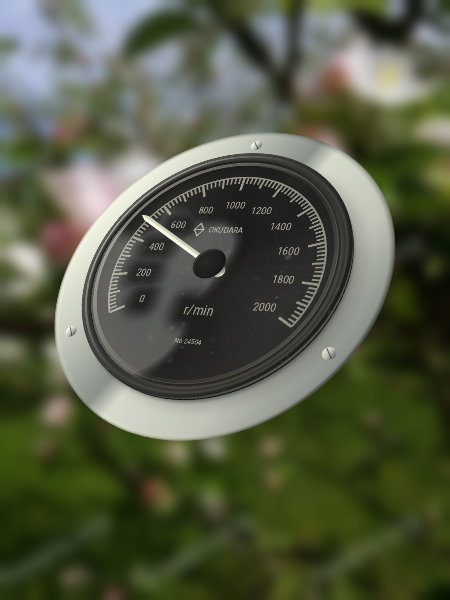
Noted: {"value": 500, "unit": "rpm"}
